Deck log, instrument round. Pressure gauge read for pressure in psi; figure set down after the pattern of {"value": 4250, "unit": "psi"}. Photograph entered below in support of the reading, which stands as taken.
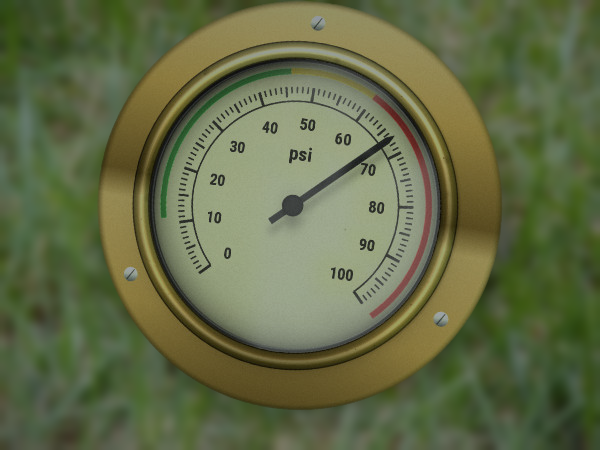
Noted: {"value": 67, "unit": "psi"}
